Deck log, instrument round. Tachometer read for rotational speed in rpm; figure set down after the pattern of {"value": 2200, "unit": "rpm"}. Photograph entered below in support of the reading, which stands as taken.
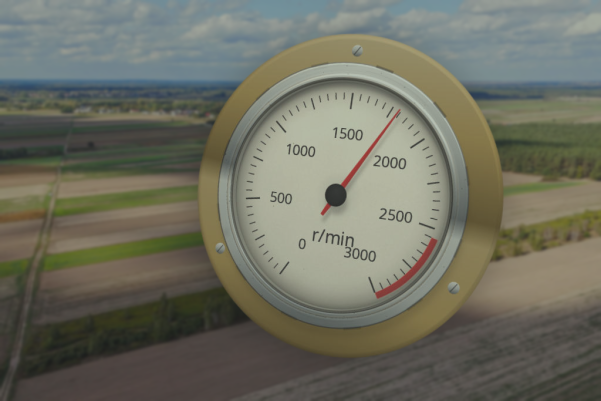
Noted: {"value": 1800, "unit": "rpm"}
